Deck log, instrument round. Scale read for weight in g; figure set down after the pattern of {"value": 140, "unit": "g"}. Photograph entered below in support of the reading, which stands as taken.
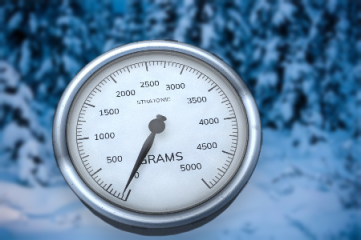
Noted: {"value": 50, "unit": "g"}
